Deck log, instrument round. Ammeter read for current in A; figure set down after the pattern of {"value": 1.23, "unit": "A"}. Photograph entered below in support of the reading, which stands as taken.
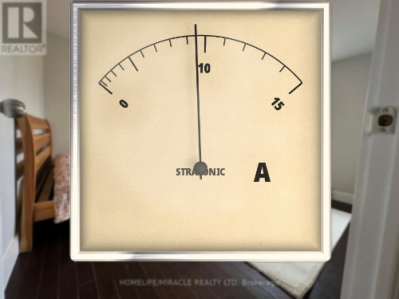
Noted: {"value": 9.5, "unit": "A"}
